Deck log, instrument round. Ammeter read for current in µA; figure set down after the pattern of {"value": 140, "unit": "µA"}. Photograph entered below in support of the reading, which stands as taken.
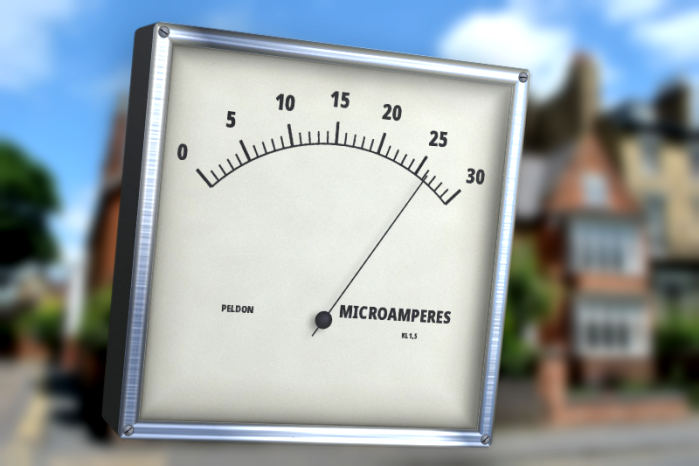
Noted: {"value": 26, "unit": "µA"}
